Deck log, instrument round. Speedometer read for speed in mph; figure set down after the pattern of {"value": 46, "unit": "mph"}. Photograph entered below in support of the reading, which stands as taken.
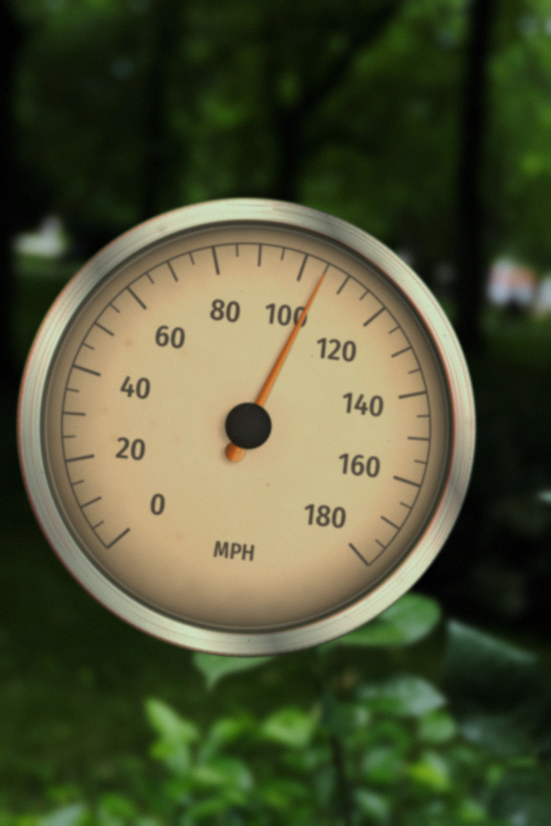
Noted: {"value": 105, "unit": "mph"}
